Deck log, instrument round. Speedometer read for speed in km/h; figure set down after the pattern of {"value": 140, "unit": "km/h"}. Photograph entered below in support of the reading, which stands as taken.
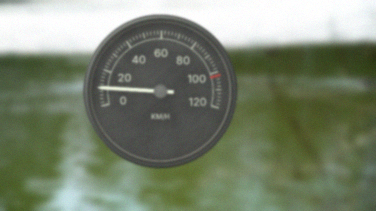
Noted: {"value": 10, "unit": "km/h"}
